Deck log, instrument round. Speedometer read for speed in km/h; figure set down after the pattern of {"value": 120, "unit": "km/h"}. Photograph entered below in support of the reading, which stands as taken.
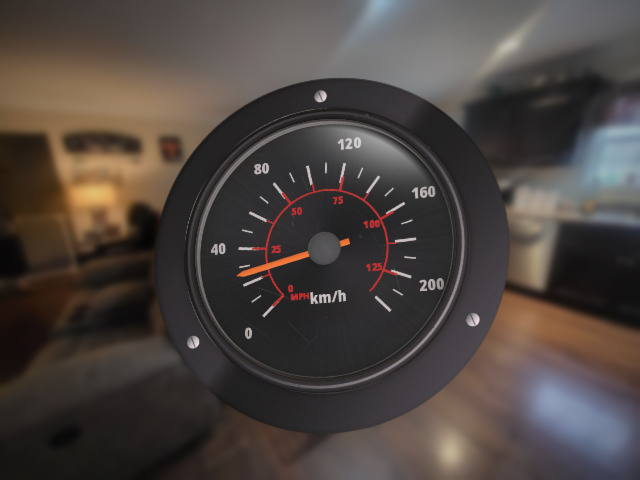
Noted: {"value": 25, "unit": "km/h"}
